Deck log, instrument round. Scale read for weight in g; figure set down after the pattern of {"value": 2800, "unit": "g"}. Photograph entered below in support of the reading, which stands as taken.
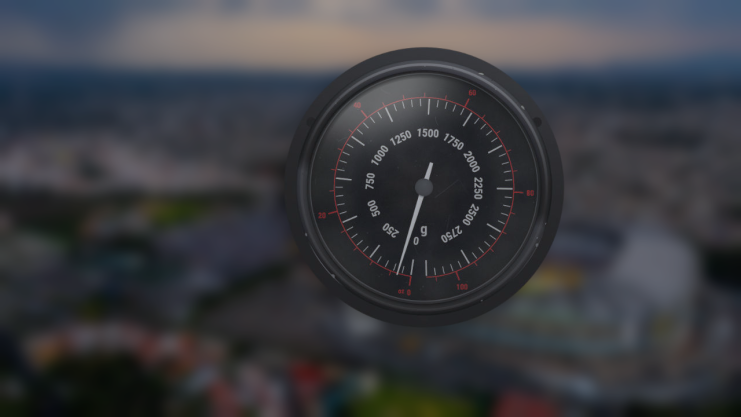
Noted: {"value": 75, "unit": "g"}
